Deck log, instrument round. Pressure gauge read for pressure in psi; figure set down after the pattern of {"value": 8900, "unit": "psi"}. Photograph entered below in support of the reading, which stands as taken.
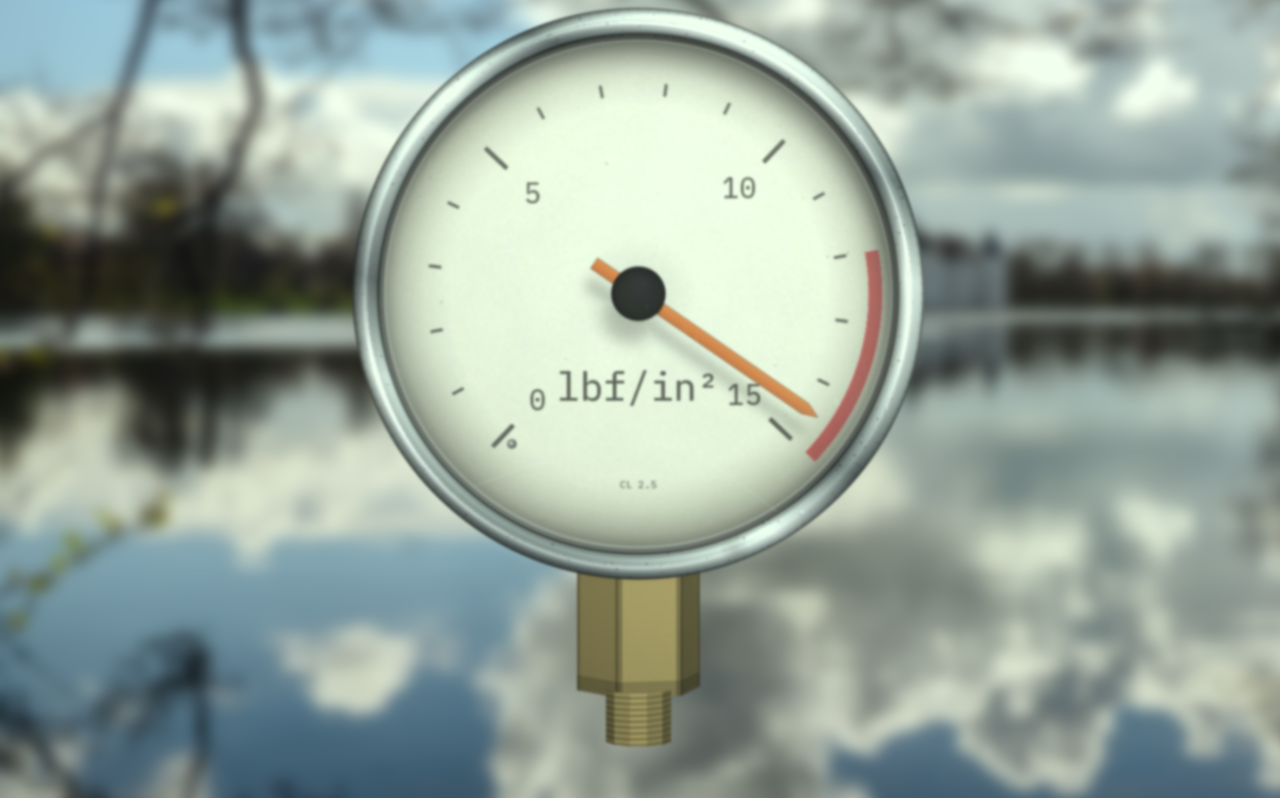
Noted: {"value": 14.5, "unit": "psi"}
